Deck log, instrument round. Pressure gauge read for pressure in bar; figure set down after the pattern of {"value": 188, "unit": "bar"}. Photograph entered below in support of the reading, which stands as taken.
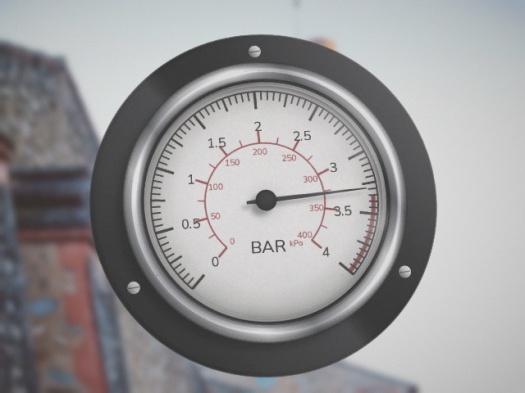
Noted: {"value": 3.3, "unit": "bar"}
